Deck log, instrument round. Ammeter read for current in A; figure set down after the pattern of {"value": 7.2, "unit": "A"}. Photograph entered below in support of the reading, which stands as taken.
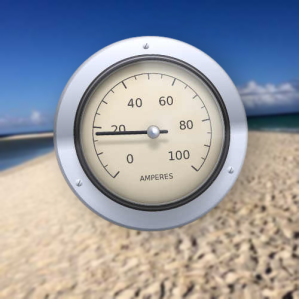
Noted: {"value": 17.5, "unit": "A"}
